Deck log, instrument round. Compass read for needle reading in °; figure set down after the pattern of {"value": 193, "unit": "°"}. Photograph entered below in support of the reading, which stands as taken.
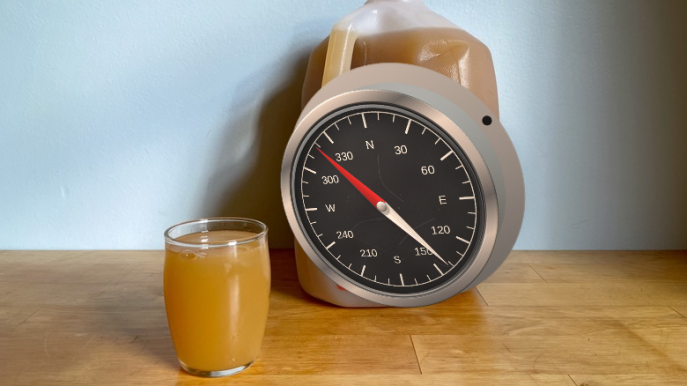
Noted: {"value": 320, "unit": "°"}
